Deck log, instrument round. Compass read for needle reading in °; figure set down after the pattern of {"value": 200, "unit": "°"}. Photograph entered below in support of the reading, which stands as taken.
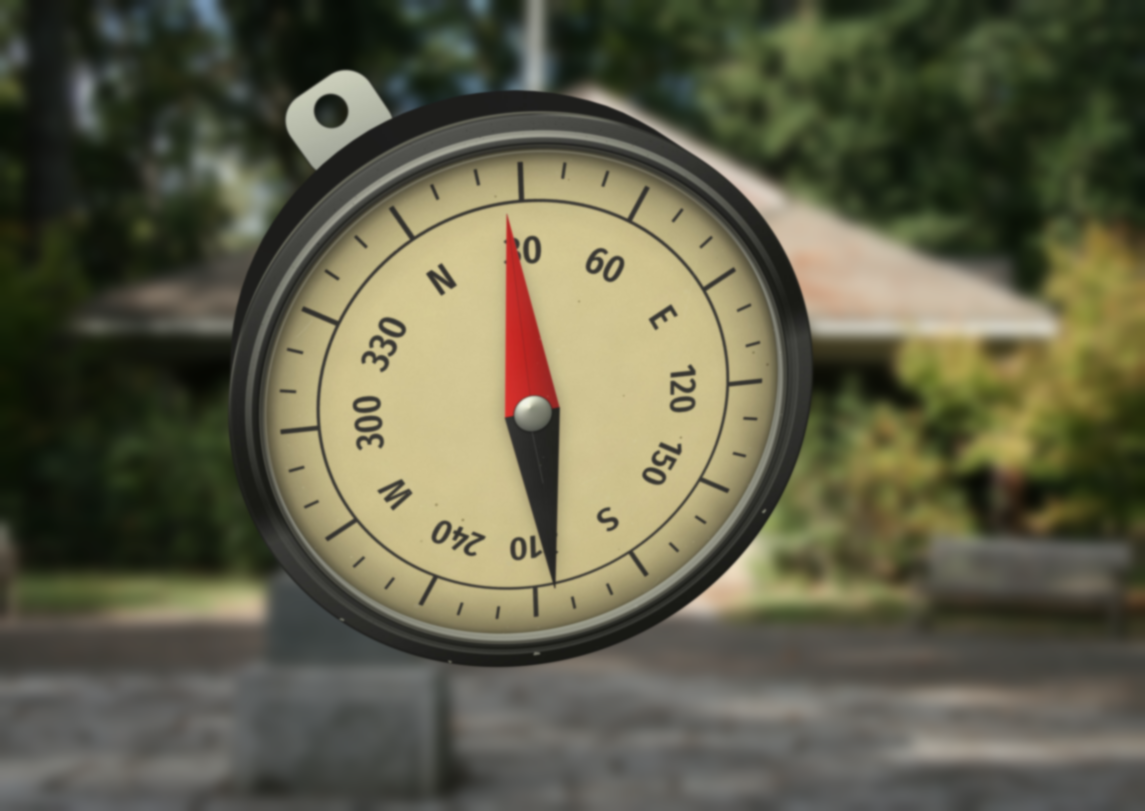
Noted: {"value": 25, "unit": "°"}
